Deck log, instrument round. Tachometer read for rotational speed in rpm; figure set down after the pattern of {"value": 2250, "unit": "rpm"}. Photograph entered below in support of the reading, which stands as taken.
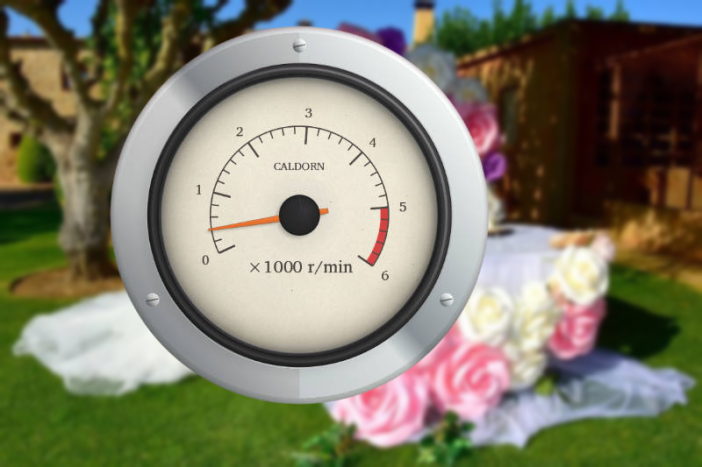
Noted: {"value": 400, "unit": "rpm"}
